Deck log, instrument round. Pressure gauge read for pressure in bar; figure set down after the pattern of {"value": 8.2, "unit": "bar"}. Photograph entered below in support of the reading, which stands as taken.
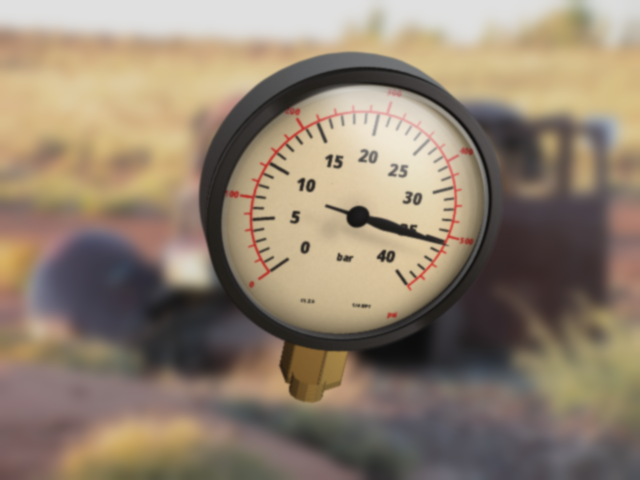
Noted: {"value": 35, "unit": "bar"}
